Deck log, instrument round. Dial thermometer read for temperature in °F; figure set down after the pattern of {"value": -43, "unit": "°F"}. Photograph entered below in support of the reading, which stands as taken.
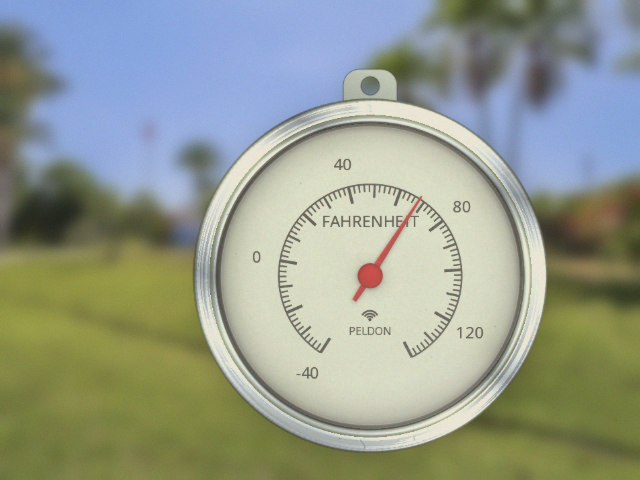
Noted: {"value": 68, "unit": "°F"}
